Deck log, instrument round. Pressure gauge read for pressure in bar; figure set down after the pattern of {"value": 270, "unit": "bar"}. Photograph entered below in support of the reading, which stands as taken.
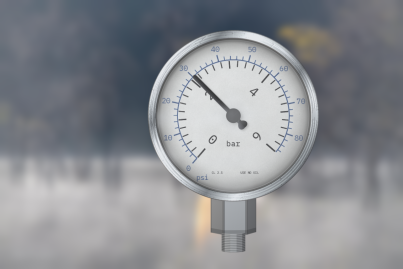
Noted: {"value": 2.1, "unit": "bar"}
